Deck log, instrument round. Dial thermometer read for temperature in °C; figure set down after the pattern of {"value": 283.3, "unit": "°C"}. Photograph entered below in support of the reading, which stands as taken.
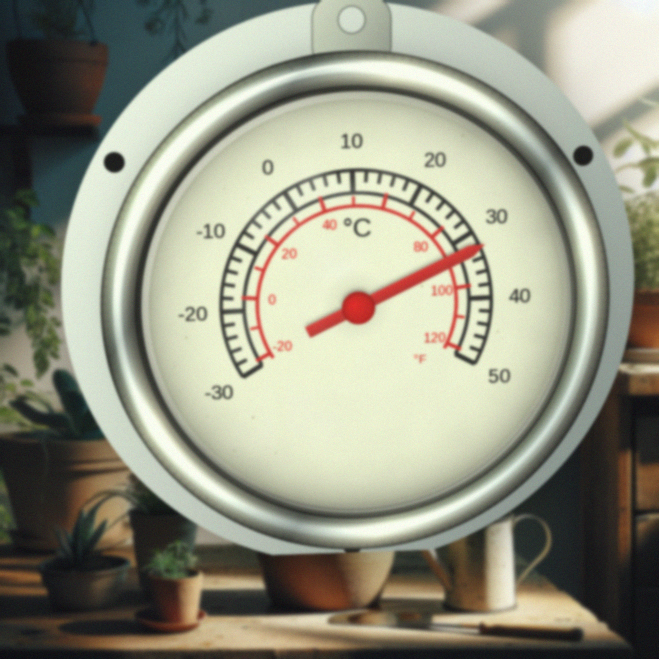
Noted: {"value": 32, "unit": "°C"}
